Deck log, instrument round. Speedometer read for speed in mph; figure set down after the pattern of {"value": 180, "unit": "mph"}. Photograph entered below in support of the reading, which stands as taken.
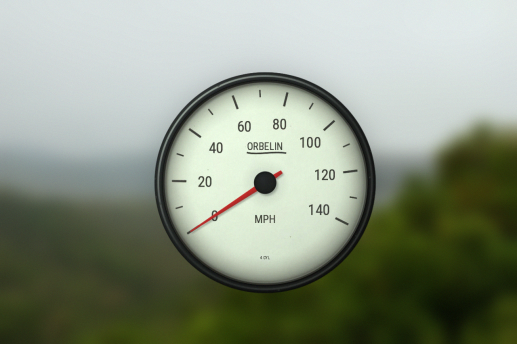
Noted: {"value": 0, "unit": "mph"}
